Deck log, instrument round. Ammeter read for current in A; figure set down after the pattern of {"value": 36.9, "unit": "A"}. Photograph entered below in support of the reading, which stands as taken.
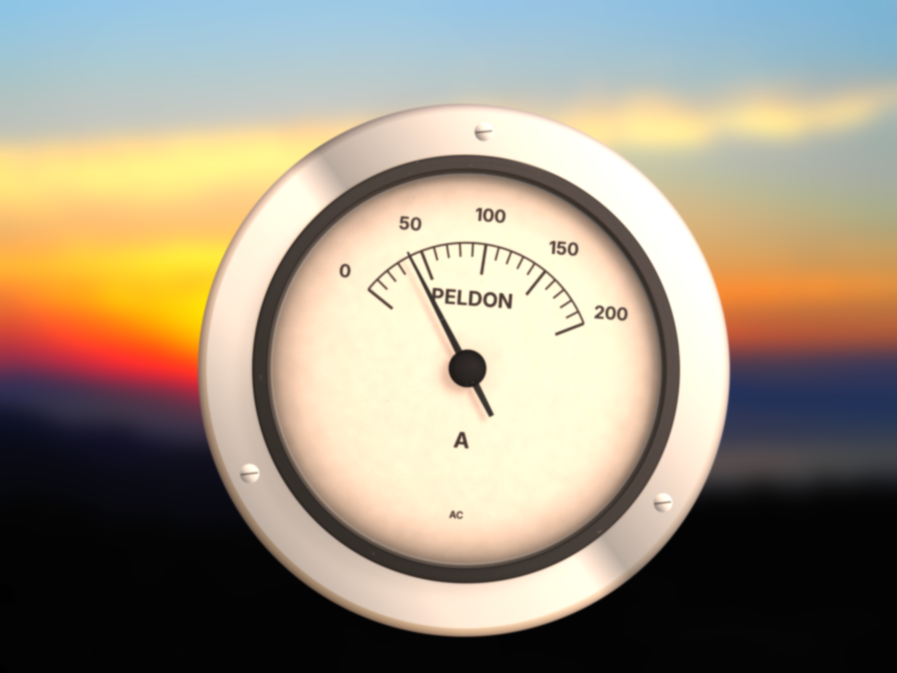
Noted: {"value": 40, "unit": "A"}
